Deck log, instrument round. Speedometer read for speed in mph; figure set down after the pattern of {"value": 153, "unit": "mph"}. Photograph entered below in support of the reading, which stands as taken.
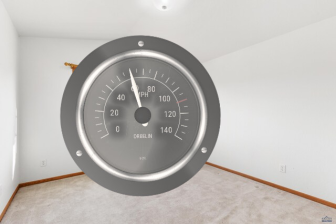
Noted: {"value": 60, "unit": "mph"}
